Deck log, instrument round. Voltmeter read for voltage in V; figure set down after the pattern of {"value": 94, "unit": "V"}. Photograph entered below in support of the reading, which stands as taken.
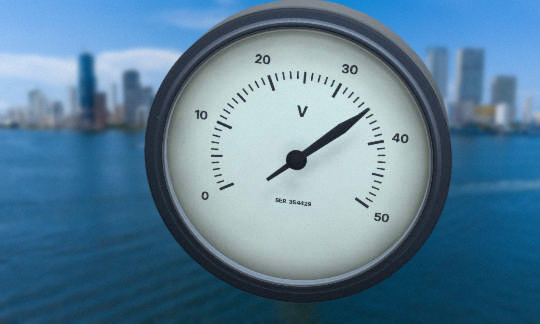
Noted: {"value": 35, "unit": "V"}
